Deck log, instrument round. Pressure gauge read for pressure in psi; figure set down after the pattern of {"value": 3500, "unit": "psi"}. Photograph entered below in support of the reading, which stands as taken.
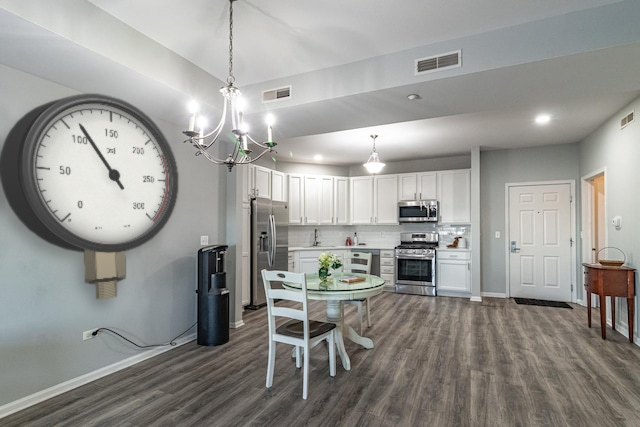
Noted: {"value": 110, "unit": "psi"}
